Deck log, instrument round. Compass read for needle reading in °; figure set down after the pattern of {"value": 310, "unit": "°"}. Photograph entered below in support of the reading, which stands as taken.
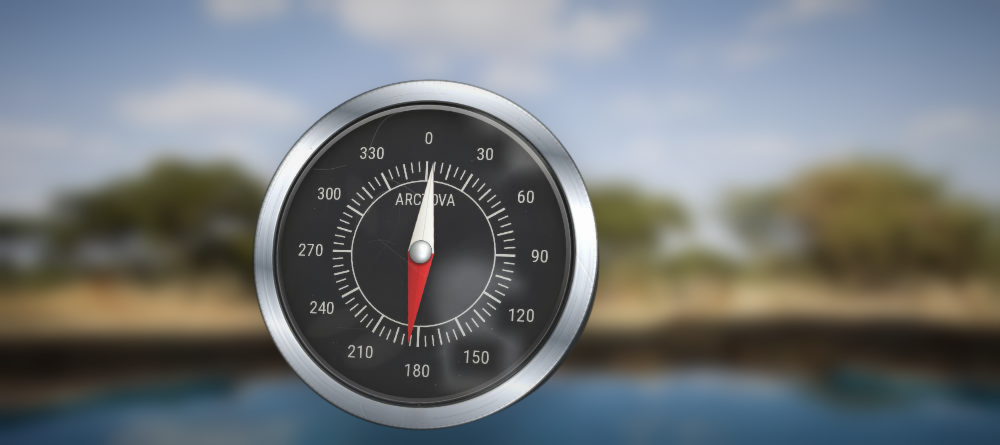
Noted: {"value": 185, "unit": "°"}
